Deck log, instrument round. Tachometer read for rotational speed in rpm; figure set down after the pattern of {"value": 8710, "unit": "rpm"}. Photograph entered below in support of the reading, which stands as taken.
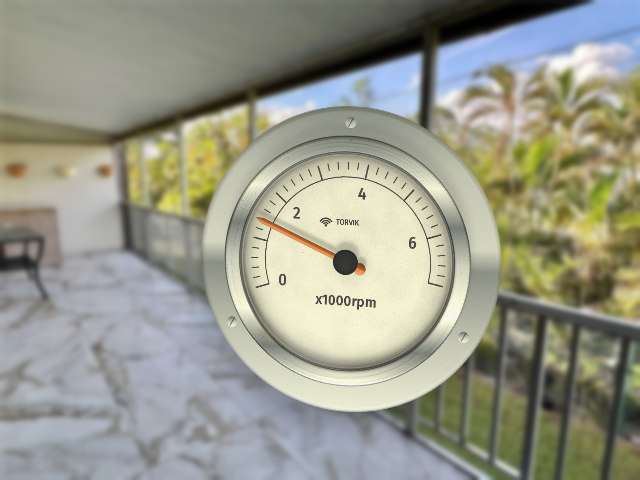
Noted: {"value": 1400, "unit": "rpm"}
